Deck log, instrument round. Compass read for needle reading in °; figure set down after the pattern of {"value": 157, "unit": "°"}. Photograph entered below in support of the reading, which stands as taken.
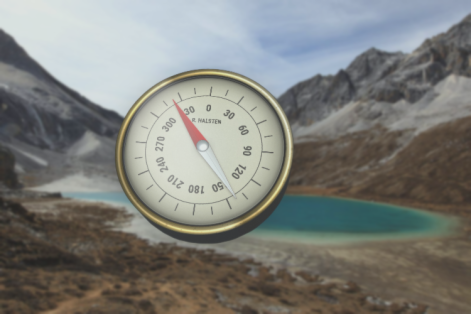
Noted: {"value": 322.5, "unit": "°"}
